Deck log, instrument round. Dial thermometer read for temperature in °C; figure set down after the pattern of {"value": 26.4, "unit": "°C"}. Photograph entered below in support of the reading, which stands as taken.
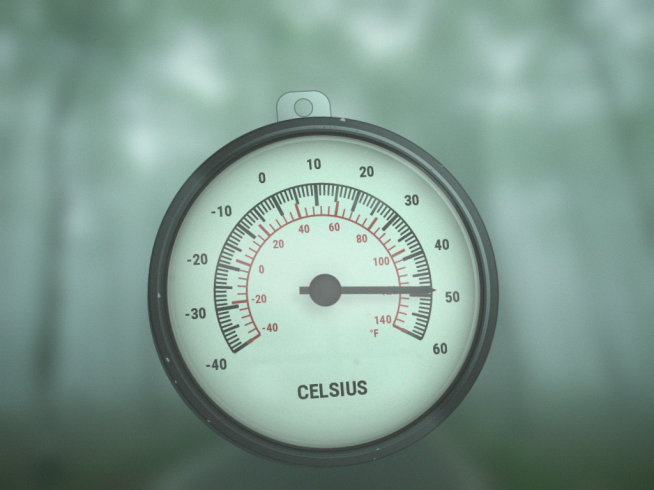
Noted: {"value": 49, "unit": "°C"}
